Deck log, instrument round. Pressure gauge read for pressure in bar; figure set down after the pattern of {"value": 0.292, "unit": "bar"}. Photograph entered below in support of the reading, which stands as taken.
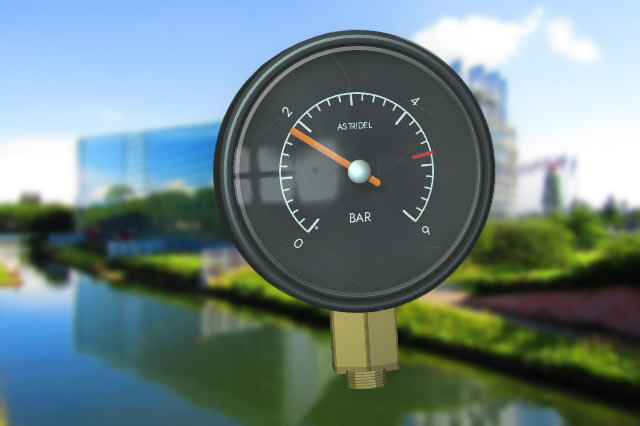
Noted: {"value": 1.8, "unit": "bar"}
